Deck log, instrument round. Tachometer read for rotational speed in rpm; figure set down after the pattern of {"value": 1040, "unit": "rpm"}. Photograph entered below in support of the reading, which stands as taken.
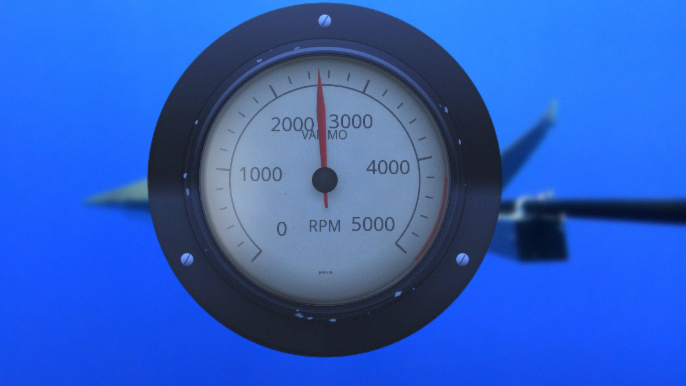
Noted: {"value": 2500, "unit": "rpm"}
